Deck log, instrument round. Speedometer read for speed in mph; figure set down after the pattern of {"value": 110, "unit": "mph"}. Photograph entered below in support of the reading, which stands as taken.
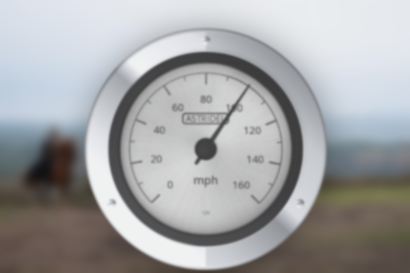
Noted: {"value": 100, "unit": "mph"}
